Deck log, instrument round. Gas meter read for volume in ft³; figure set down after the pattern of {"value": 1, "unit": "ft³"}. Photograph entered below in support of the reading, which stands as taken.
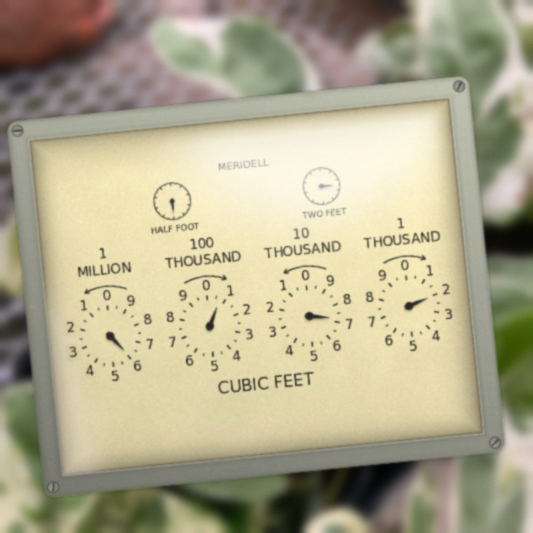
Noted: {"value": 607200, "unit": "ft³"}
